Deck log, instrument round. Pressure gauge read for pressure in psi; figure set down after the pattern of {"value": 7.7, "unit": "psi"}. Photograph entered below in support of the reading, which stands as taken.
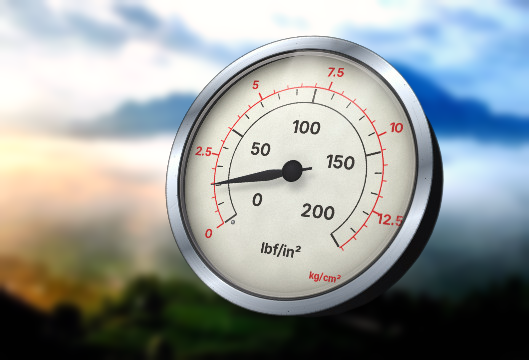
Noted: {"value": 20, "unit": "psi"}
